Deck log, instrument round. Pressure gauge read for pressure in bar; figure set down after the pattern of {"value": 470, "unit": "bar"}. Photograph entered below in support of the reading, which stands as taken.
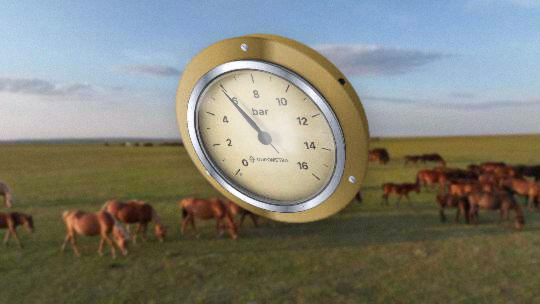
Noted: {"value": 6, "unit": "bar"}
